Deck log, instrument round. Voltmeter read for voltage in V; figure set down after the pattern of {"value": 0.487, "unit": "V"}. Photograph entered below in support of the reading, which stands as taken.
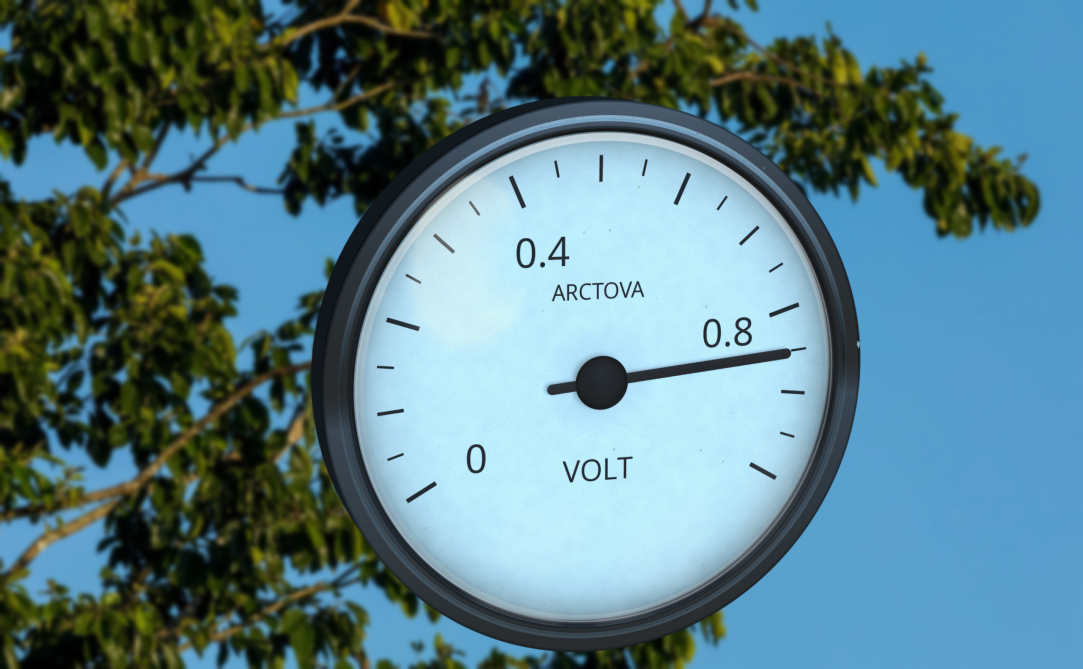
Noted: {"value": 0.85, "unit": "V"}
